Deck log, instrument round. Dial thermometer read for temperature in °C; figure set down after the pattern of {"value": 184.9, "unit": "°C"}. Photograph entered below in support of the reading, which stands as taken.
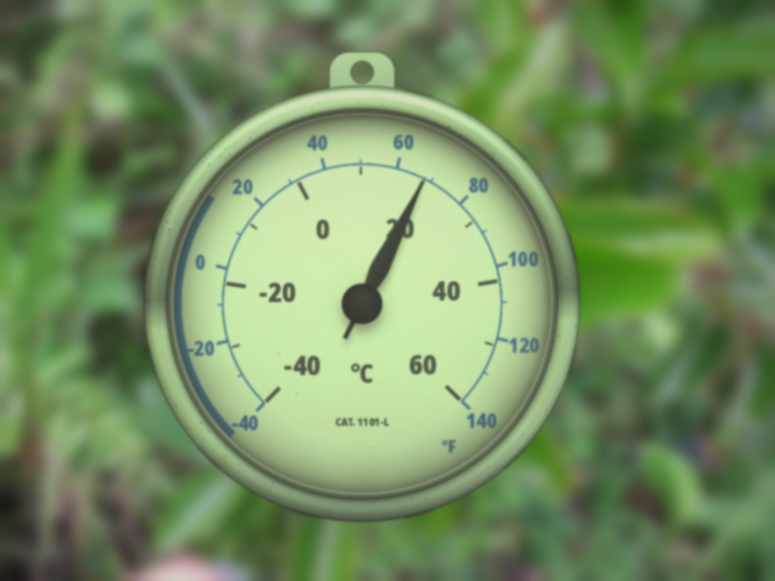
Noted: {"value": 20, "unit": "°C"}
